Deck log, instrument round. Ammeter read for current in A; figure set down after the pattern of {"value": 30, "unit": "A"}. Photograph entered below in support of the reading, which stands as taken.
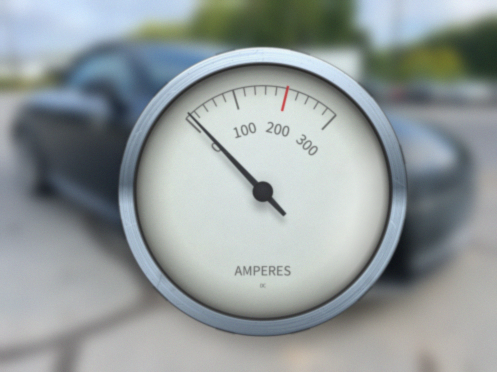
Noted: {"value": 10, "unit": "A"}
